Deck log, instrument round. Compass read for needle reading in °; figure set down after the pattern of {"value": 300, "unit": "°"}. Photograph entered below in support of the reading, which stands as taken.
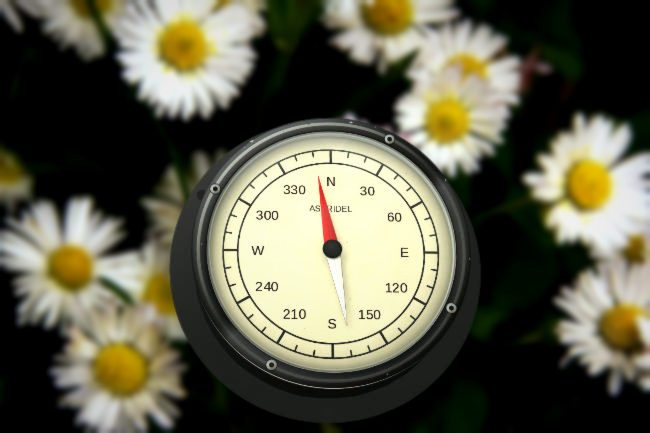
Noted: {"value": 350, "unit": "°"}
